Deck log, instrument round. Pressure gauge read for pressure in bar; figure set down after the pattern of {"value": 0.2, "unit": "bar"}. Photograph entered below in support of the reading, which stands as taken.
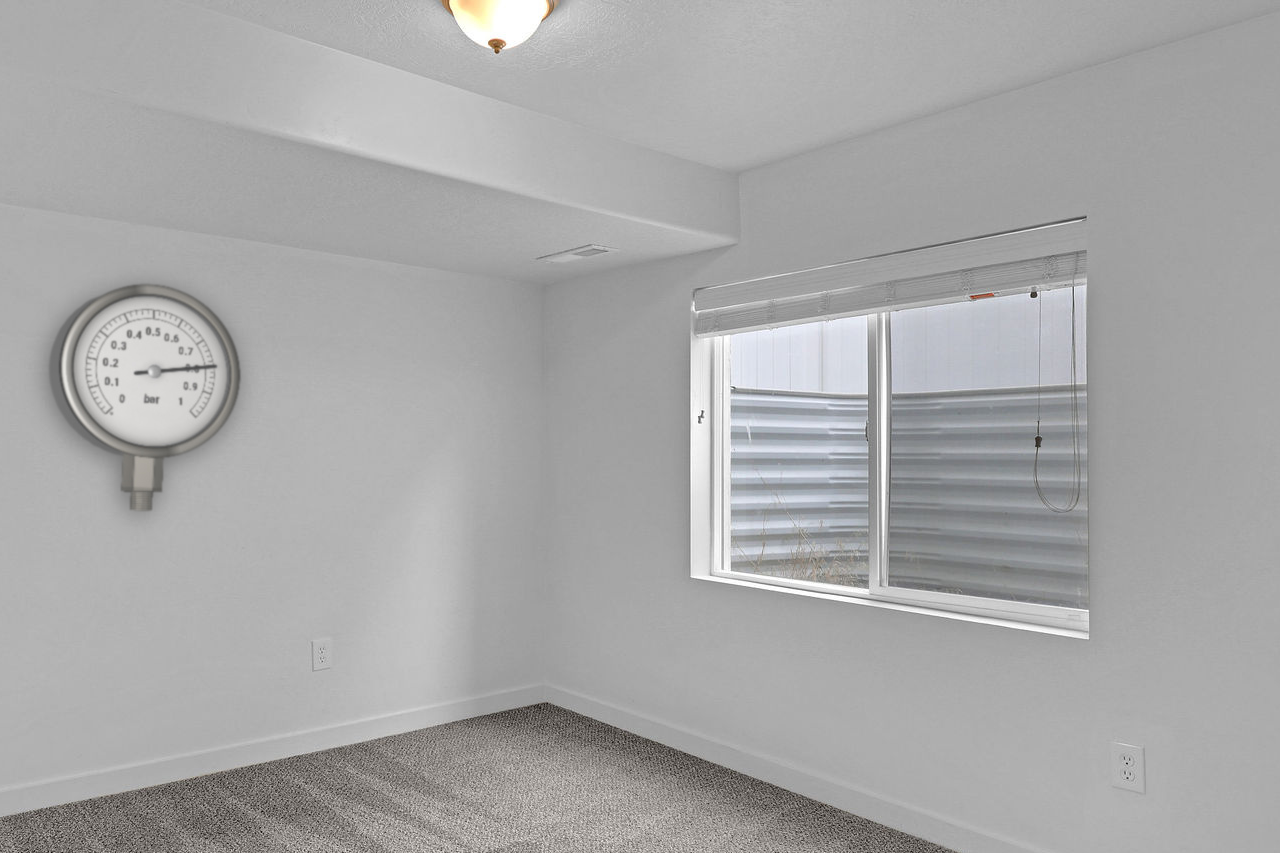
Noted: {"value": 0.8, "unit": "bar"}
